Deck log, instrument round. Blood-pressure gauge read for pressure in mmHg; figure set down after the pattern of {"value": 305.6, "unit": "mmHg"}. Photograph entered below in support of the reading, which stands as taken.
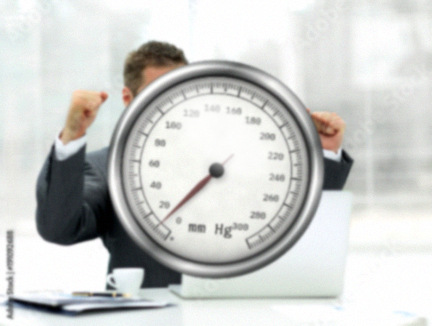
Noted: {"value": 10, "unit": "mmHg"}
